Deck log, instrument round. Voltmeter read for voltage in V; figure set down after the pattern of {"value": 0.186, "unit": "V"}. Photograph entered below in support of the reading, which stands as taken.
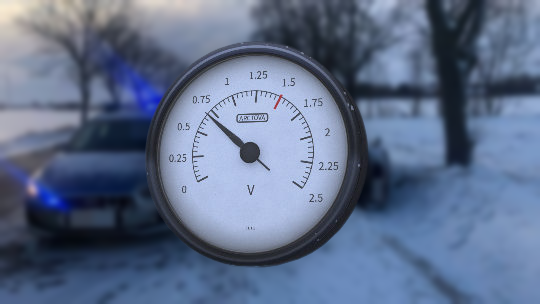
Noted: {"value": 0.7, "unit": "V"}
